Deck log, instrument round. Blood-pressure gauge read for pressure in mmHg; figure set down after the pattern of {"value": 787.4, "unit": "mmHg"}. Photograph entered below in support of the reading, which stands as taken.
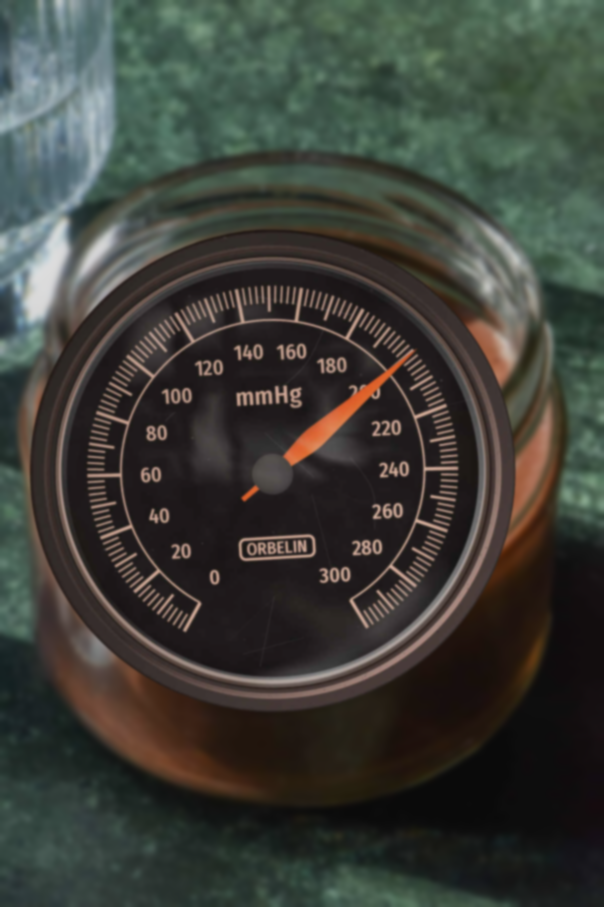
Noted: {"value": 200, "unit": "mmHg"}
